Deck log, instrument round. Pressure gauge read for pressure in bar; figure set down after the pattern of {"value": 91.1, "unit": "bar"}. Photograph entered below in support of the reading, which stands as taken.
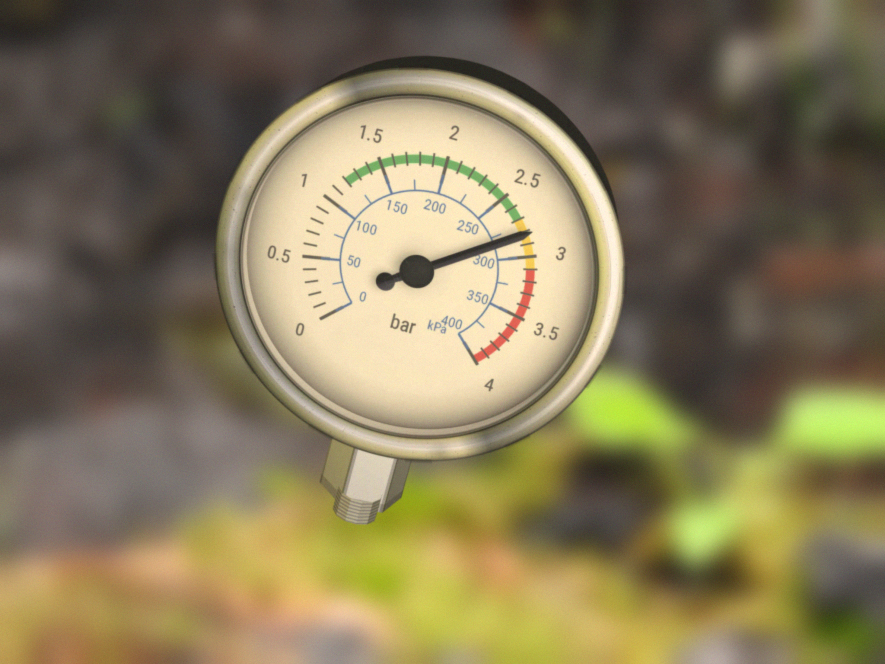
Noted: {"value": 2.8, "unit": "bar"}
